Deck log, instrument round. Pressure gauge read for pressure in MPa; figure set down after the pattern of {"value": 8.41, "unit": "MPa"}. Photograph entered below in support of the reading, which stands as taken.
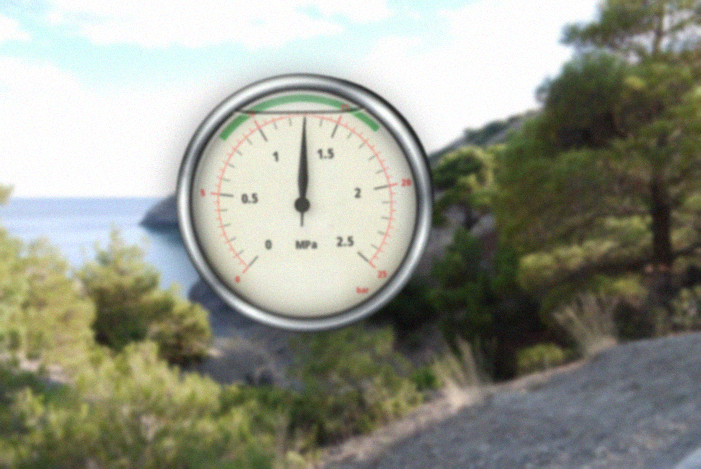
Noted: {"value": 1.3, "unit": "MPa"}
